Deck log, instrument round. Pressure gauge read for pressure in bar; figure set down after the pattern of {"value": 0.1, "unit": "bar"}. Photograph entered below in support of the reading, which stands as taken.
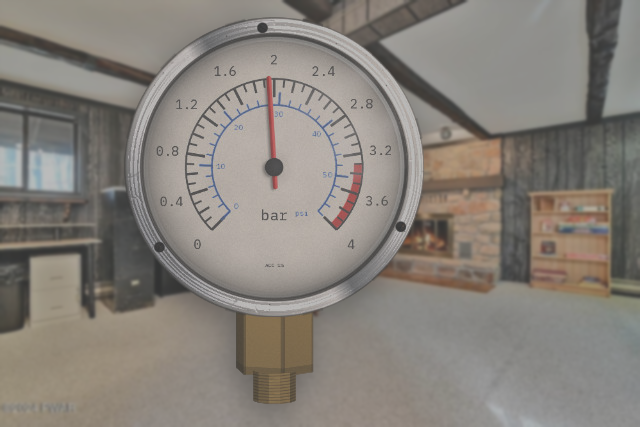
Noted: {"value": 1.95, "unit": "bar"}
